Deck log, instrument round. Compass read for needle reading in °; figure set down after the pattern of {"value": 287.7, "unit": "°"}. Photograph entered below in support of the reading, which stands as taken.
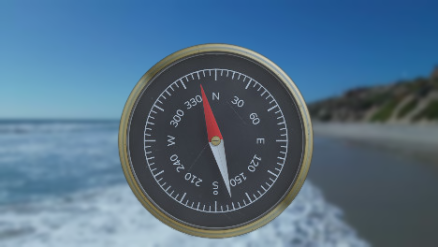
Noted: {"value": 345, "unit": "°"}
